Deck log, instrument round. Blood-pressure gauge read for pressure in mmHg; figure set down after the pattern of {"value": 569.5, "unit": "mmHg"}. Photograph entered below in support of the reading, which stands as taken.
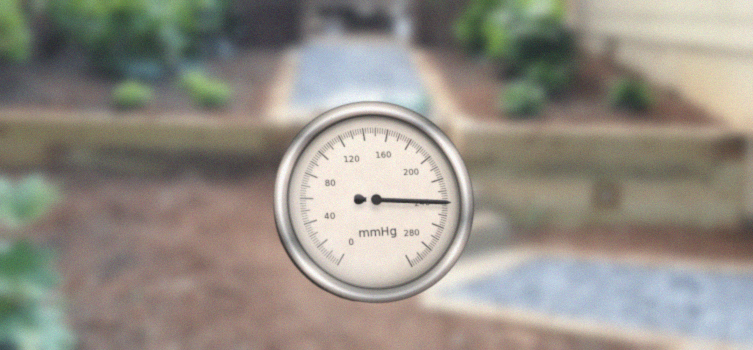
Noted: {"value": 240, "unit": "mmHg"}
